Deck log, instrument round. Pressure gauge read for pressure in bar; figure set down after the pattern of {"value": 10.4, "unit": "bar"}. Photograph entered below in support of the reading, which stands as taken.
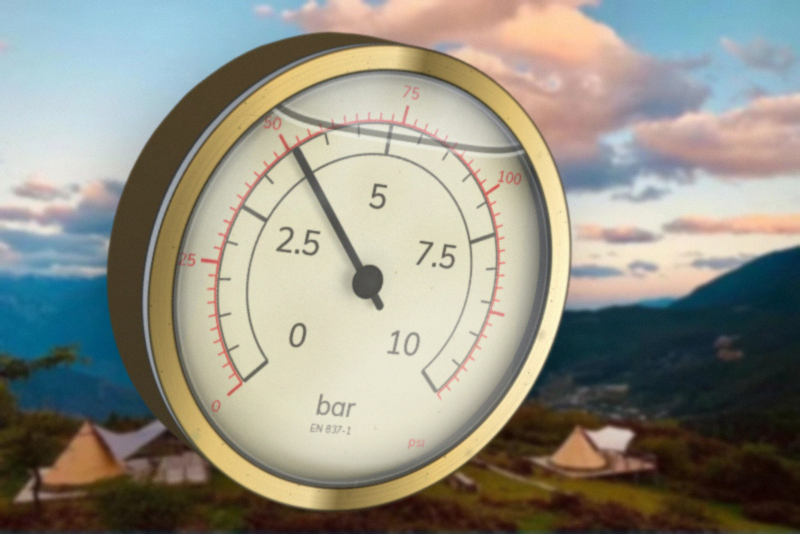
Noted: {"value": 3.5, "unit": "bar"}
